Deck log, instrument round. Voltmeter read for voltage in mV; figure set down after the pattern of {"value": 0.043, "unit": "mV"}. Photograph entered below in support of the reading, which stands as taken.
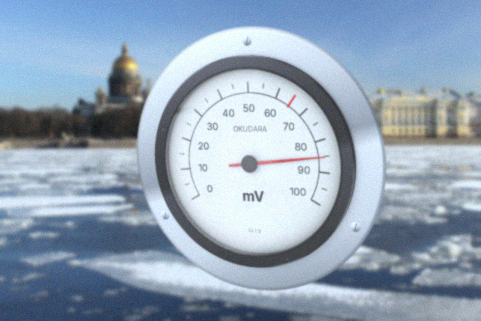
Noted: {"value": 85, "unit": "mV"}
